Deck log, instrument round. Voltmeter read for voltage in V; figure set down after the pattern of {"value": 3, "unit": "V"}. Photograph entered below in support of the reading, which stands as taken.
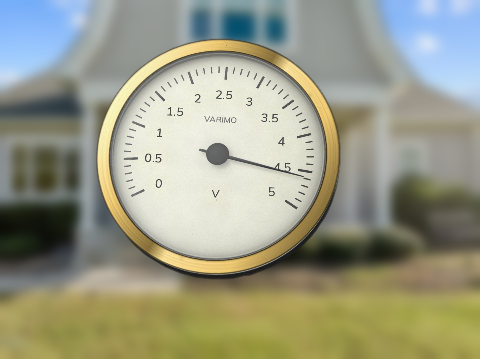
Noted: {"value": 4.6, "unit": "V"}
